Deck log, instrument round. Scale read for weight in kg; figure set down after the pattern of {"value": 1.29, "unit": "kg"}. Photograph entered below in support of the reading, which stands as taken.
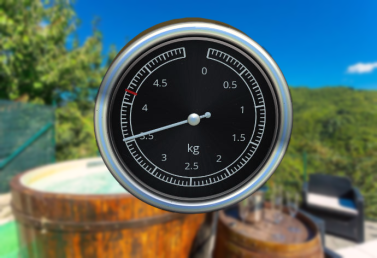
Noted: {"value": 3.55, "unit": "kg"}
